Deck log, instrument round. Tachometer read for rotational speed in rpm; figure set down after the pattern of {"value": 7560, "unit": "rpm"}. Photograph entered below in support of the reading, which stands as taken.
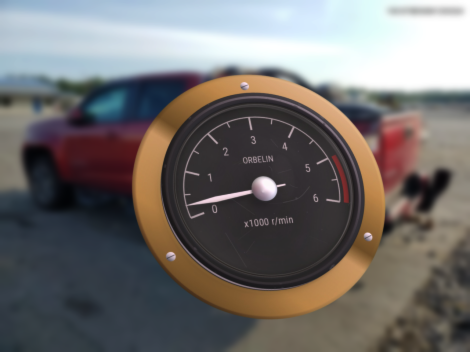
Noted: {"value": 250, "unit": "rpm"}
